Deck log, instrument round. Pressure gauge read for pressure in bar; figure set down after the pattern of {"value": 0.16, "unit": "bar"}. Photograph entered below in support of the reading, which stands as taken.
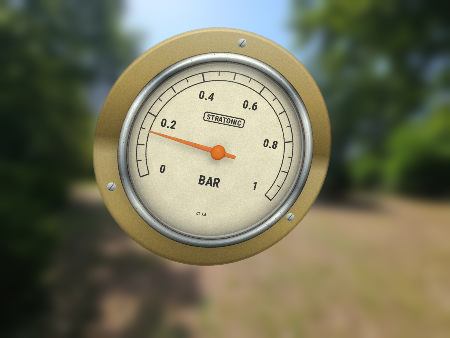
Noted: {"value": 0.15, "unit": "bar"}
